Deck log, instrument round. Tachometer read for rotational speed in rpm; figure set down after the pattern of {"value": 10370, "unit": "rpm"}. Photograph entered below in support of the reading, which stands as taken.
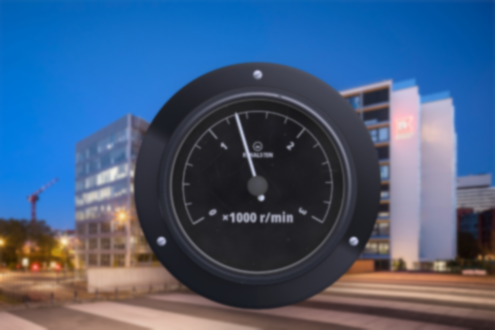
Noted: {"value": 1300, "unit": "rpm"}
